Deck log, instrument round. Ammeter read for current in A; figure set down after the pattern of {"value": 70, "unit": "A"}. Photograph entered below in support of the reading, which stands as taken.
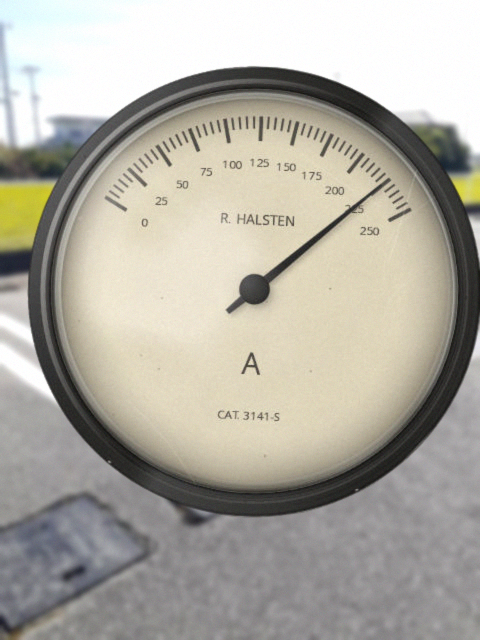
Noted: {"value": 225, "unit": "A"}
